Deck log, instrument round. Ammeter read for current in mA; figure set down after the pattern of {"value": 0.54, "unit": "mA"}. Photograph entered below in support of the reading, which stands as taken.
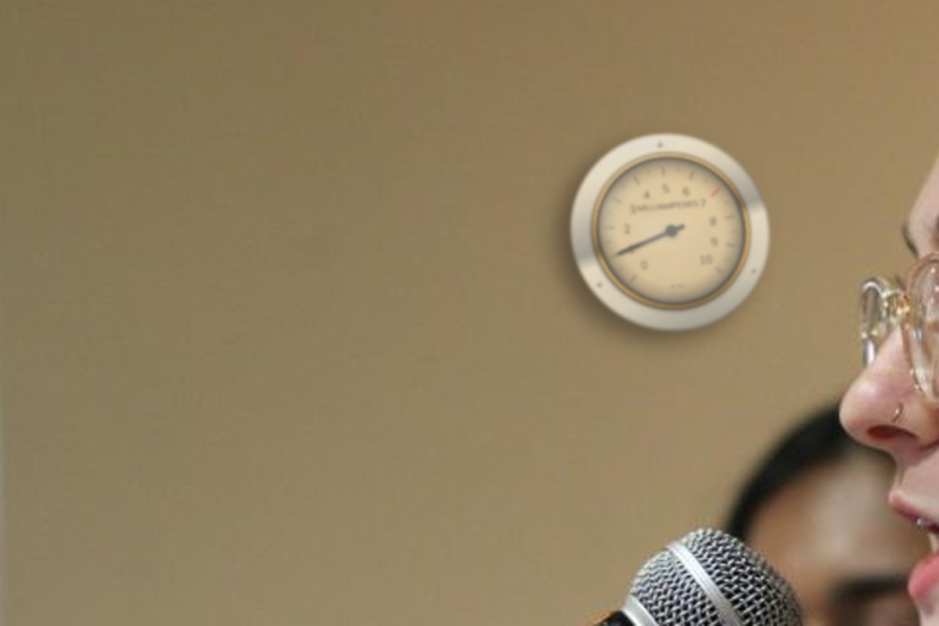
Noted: {"value": 1, "unit": "mA"}
